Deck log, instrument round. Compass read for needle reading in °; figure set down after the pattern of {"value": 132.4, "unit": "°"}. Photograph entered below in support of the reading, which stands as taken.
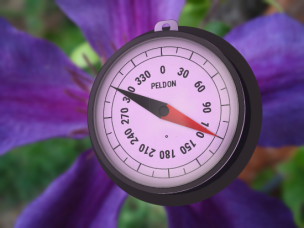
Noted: {"value": 120, "unit": "°"}
